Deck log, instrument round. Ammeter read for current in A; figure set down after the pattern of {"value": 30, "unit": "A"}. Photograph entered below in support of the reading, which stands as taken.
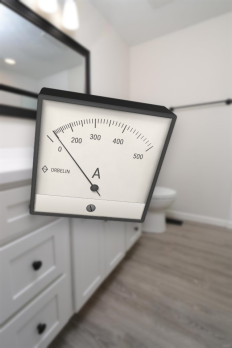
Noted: {"value": 100, "unit": "A"}
